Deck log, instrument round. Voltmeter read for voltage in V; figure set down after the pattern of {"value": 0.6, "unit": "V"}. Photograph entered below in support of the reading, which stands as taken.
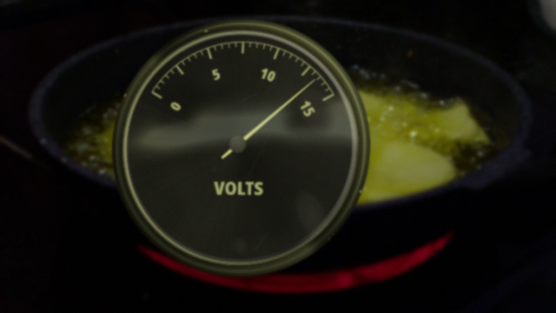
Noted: {"value": 13.5, "unit": "V"}
